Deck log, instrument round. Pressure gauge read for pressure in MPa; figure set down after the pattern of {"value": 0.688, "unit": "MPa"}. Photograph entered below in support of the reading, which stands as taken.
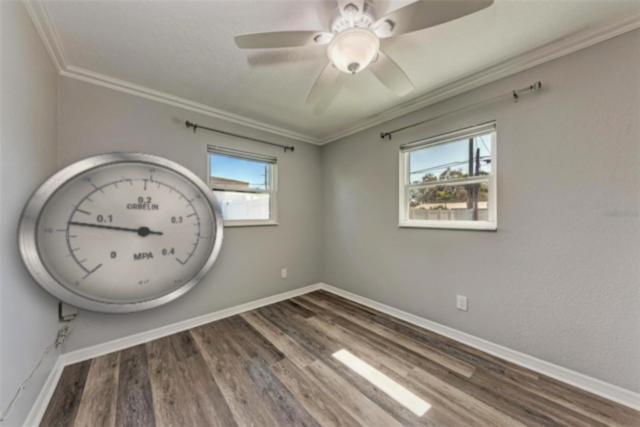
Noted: {"value": 0.08, "unit": "MPa"}
